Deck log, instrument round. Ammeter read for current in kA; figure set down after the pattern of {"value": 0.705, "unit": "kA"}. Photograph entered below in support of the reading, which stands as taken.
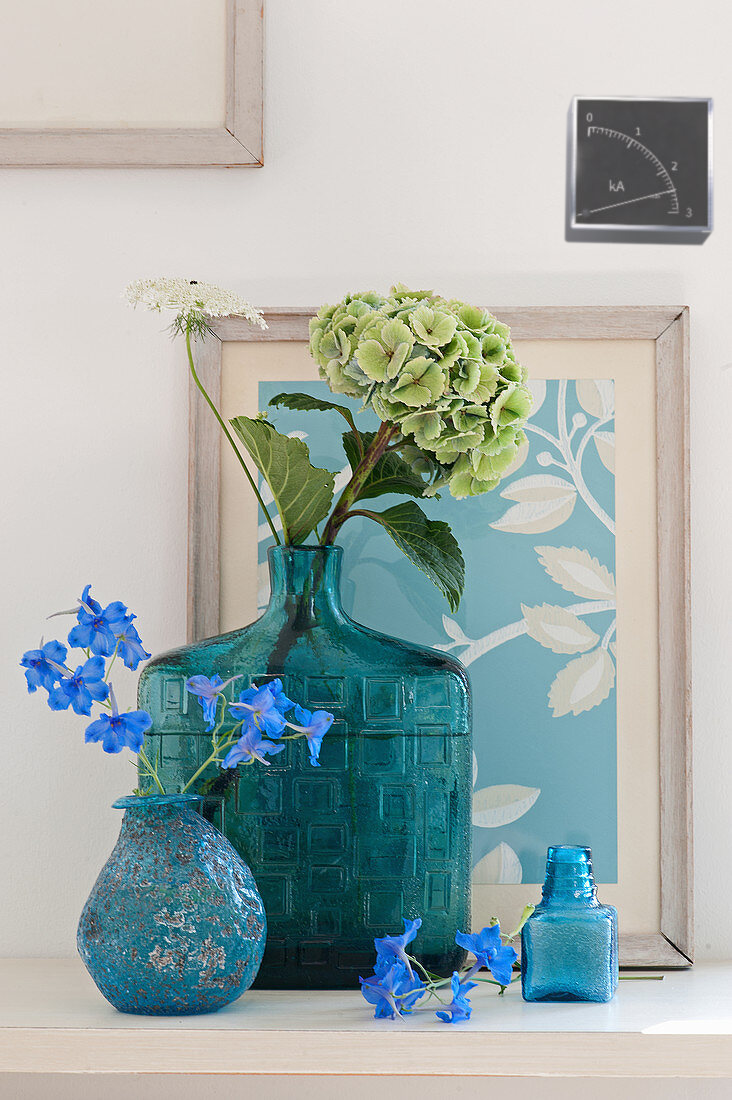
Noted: {"value": 2.5, "unit": "kA"}
